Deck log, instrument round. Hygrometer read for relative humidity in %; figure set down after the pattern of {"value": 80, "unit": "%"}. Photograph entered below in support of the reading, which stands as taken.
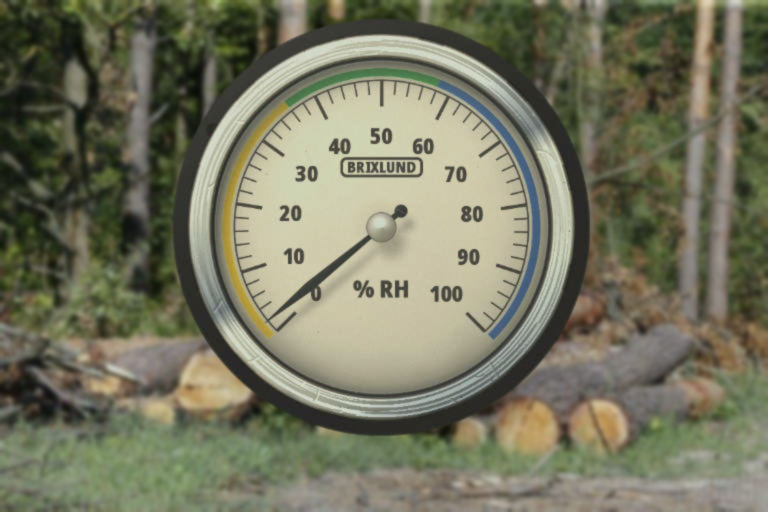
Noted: {"value": 2, "unit": "%"}
